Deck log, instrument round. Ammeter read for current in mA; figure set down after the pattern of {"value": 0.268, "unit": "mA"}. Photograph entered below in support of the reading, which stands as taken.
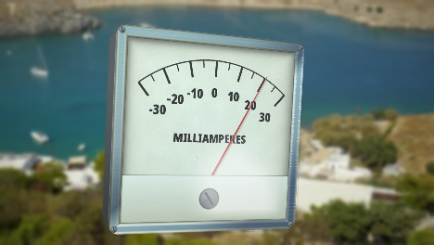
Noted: {"value": 20, "unit": "mA"}
